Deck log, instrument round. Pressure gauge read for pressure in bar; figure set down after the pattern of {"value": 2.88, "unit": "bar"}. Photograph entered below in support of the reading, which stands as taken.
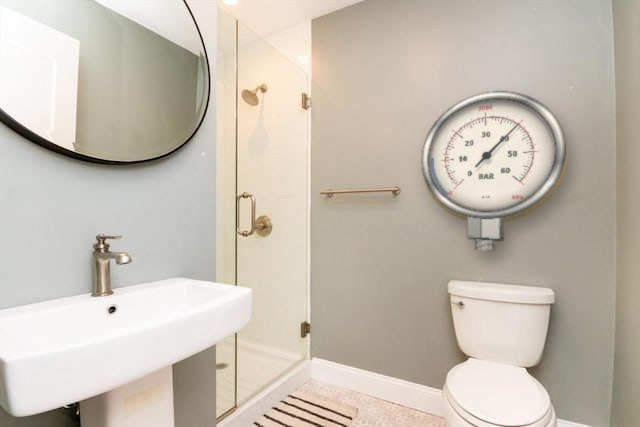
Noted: {"value": 40, "unit": "bar"}
